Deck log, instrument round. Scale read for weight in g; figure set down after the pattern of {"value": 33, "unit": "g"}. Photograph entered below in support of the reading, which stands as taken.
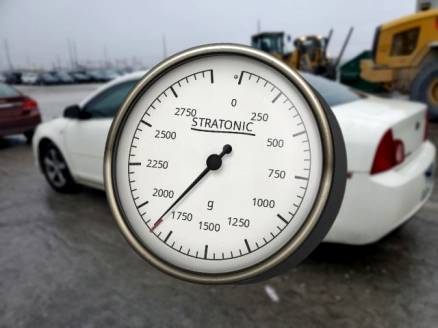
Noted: {"value": 1850, "unit": "g"}
